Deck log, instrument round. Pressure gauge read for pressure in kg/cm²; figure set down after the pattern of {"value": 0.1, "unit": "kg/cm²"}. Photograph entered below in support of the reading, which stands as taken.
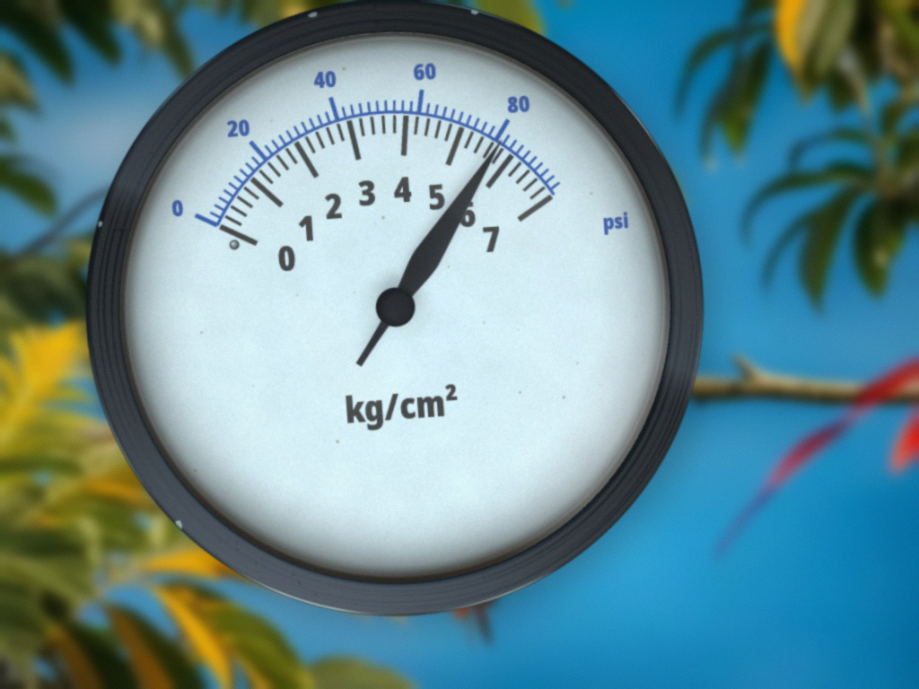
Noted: {"value": 5.7, "unit": "kg/cm²"}
